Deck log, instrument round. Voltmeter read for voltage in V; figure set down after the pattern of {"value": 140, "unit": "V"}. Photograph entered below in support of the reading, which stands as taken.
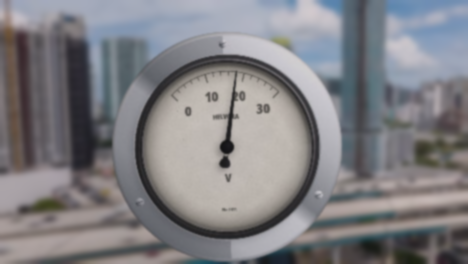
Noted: {"value": 18, "unit": "V"}
